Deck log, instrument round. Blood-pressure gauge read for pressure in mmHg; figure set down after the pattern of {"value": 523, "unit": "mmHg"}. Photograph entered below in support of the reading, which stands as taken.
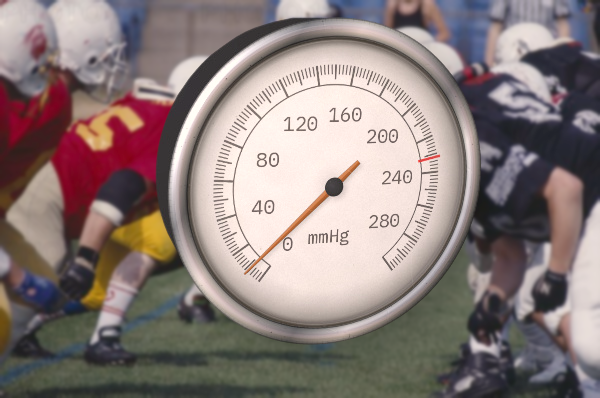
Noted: {"value": 10, "unit": "mmHg"}
